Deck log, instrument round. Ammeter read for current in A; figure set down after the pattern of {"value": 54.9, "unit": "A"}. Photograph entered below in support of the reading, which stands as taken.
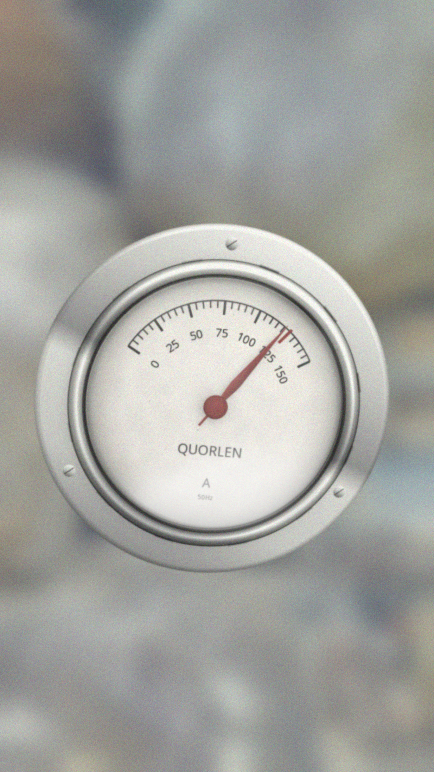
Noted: {"value": 120, "unit": "A"}
